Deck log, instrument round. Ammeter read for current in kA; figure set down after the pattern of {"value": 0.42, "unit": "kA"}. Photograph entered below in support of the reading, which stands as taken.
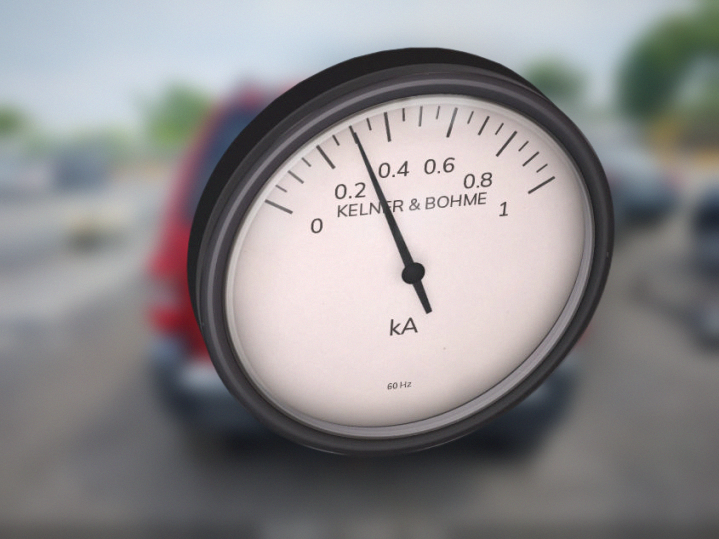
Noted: {"value": 0.3, "unit": "kA"}
